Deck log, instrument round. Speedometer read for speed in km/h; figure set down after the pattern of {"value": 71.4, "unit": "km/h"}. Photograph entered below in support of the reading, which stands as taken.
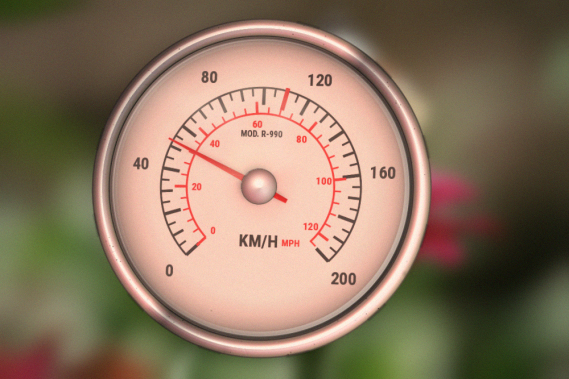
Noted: {"value": 52.5, "unit": "km/h"}
